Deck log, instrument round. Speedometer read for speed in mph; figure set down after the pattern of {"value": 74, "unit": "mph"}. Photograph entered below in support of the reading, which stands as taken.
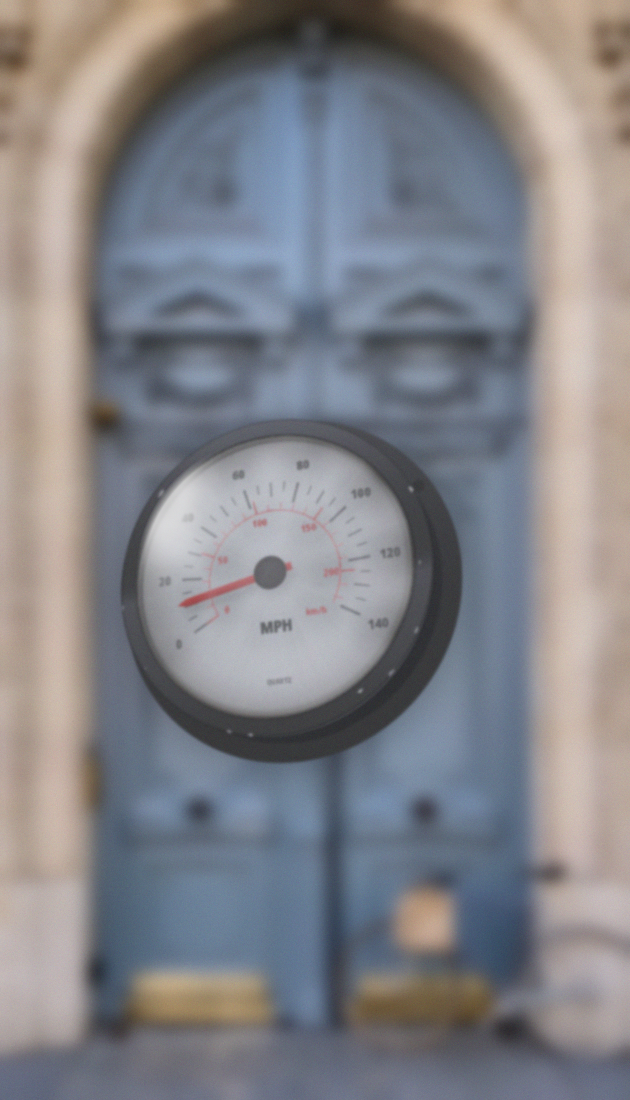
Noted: {"value": 10, "unit": "mph"}
